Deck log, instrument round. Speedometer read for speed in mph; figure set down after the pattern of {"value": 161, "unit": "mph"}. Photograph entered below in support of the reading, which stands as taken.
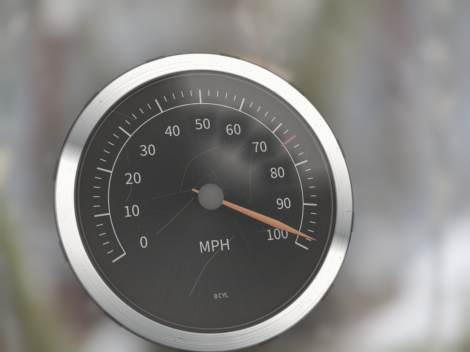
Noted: {"value": 98, "unit": "mph"}
